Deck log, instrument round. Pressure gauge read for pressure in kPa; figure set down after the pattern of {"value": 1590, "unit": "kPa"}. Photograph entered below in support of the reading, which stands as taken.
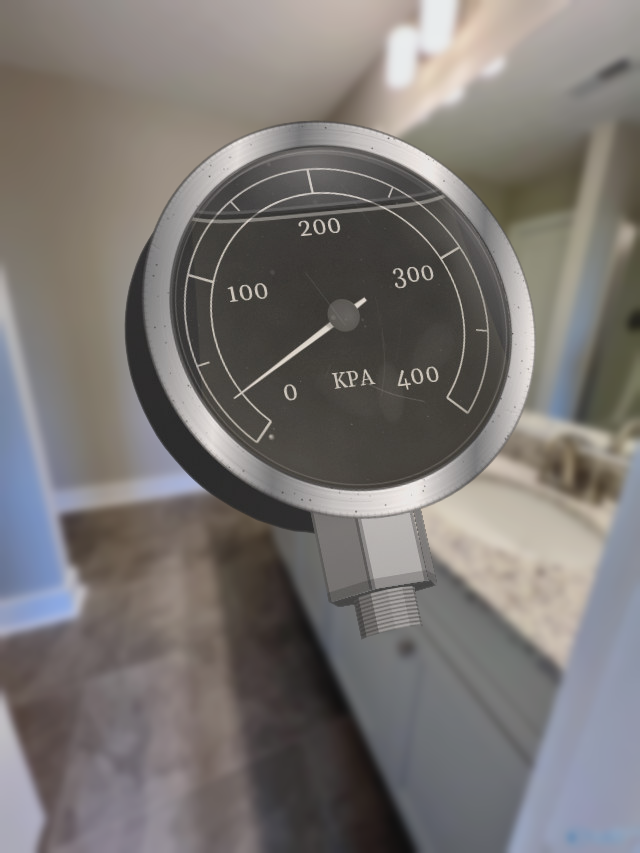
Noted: {"value": 25, "unit": "kPa"}
